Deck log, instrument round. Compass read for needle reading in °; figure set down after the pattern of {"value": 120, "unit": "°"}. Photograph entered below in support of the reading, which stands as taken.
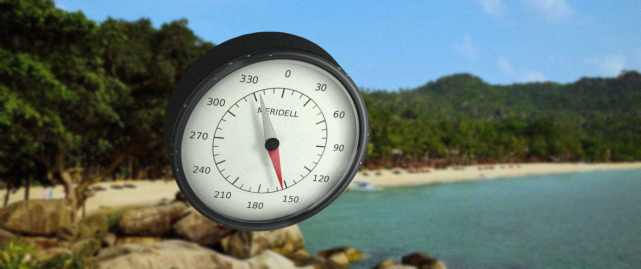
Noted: {"value": 155, "unit": "°"}
